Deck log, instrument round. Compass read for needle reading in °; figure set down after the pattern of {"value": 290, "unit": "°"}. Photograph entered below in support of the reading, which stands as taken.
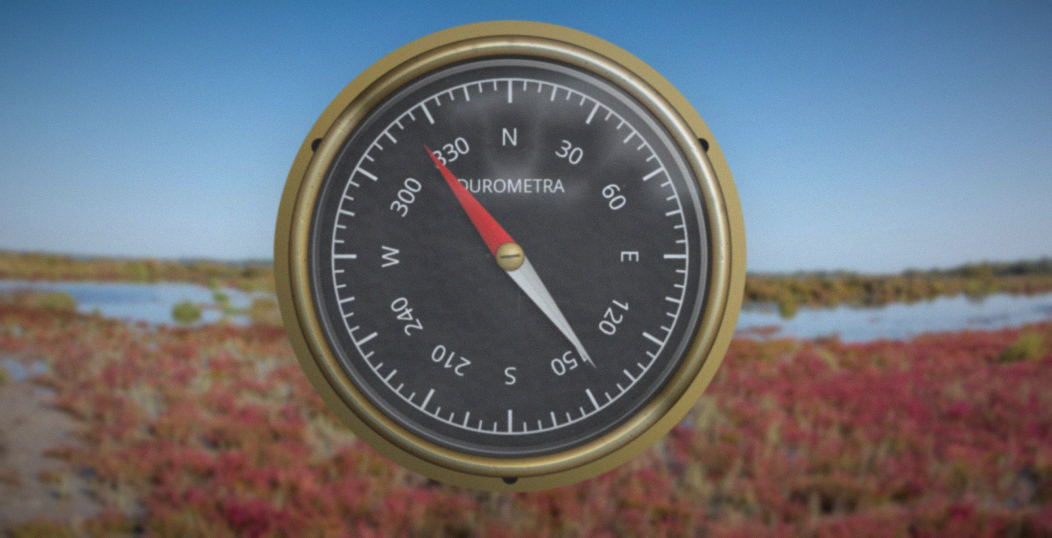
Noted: {"value": 322.5, "unit": "°"}
